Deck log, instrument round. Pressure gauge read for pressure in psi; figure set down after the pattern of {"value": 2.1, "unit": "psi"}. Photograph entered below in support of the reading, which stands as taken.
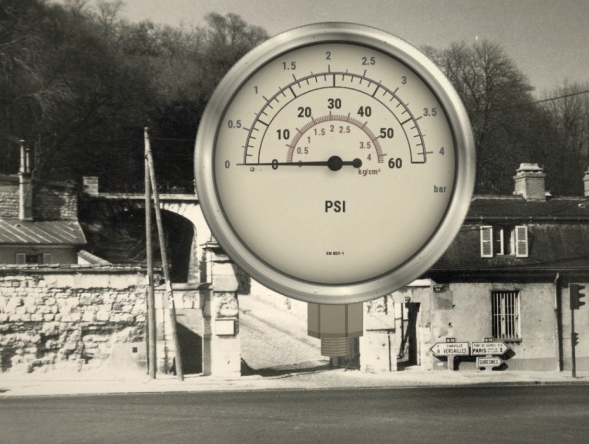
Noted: {"value": 0, "unit": "psi"}
